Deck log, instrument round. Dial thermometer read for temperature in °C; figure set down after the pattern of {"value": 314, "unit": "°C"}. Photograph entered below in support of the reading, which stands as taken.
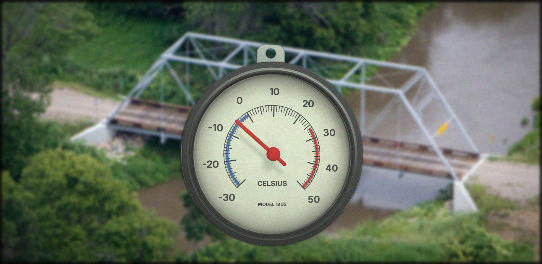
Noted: {"value": -5, "unit": "°C"}
